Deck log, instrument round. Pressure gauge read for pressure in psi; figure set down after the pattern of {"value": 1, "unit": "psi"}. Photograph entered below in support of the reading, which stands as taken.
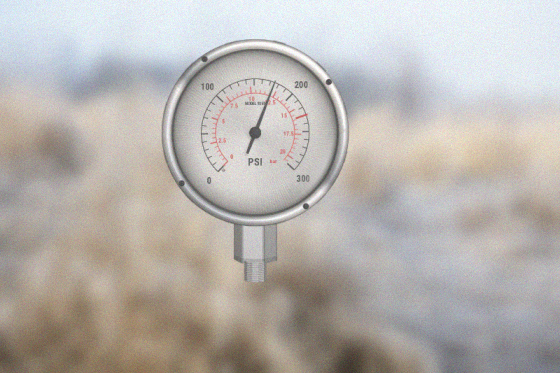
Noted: {"value": 175, "unit": "psi"}
